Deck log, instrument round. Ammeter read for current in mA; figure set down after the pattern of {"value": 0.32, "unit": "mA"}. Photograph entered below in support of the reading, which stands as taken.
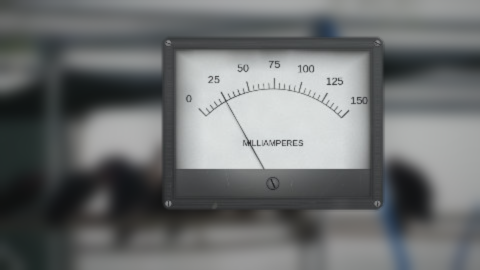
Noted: {"value": 25, "unit": "mA"}
